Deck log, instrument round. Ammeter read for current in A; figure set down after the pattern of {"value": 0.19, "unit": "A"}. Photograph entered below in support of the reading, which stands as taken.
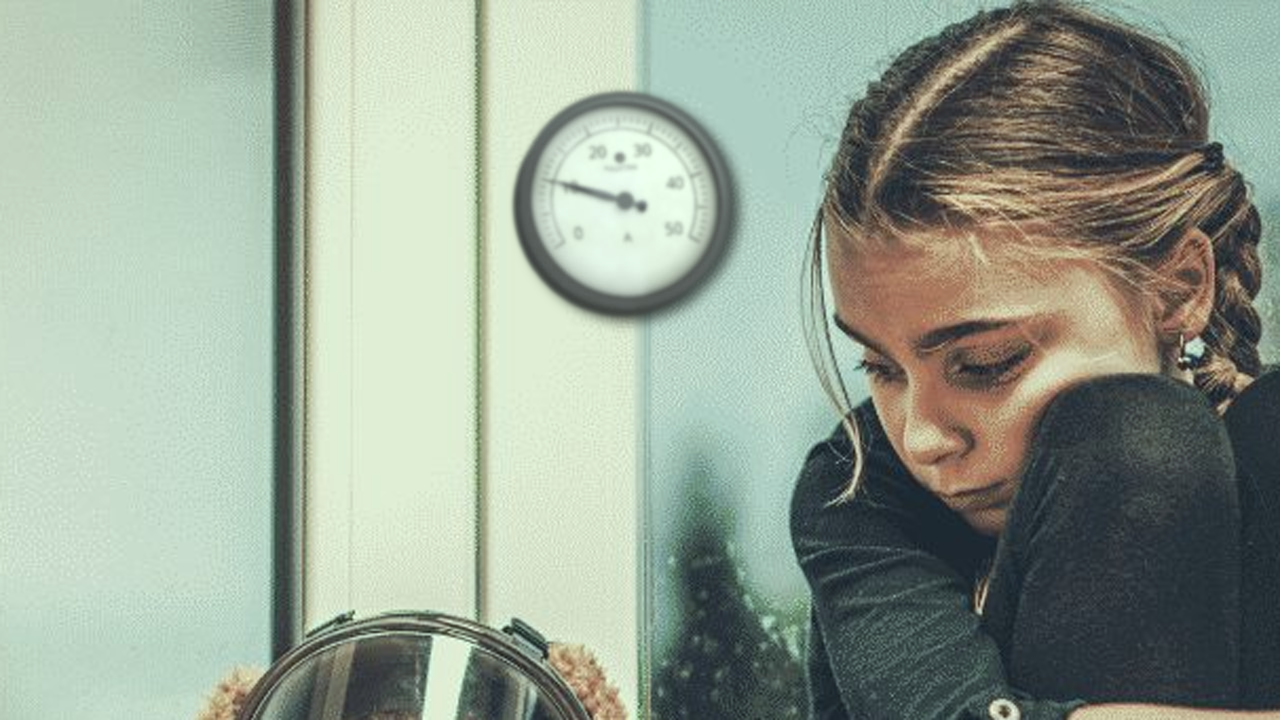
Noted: {"value": 10, "unit": "A"}
